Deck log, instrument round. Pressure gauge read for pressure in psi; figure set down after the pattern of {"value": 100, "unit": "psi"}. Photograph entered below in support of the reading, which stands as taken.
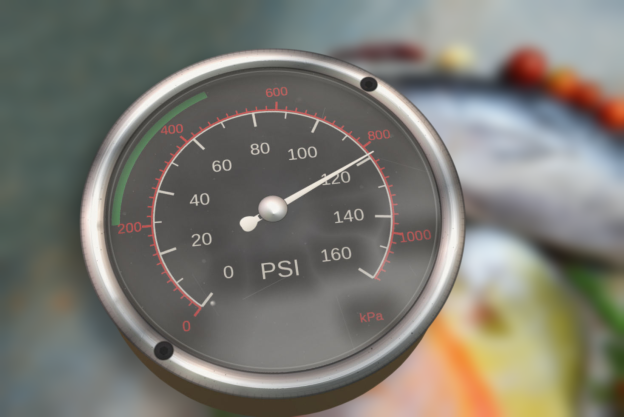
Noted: {"value": 120, "unit": "psi"}
